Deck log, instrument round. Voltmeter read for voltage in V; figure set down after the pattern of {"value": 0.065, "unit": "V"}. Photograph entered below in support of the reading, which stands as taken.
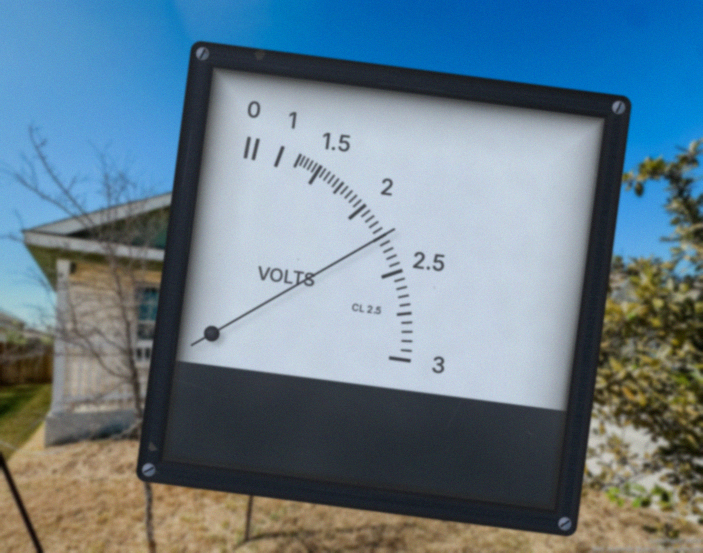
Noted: {"value": 2.25, "unit": "V"}
